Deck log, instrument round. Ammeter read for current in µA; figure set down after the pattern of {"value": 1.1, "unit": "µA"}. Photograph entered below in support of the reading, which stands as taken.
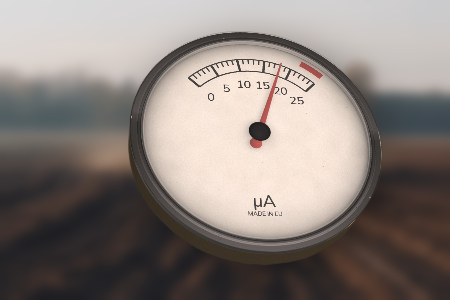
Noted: {"value": 18, "unit": "µA"}
